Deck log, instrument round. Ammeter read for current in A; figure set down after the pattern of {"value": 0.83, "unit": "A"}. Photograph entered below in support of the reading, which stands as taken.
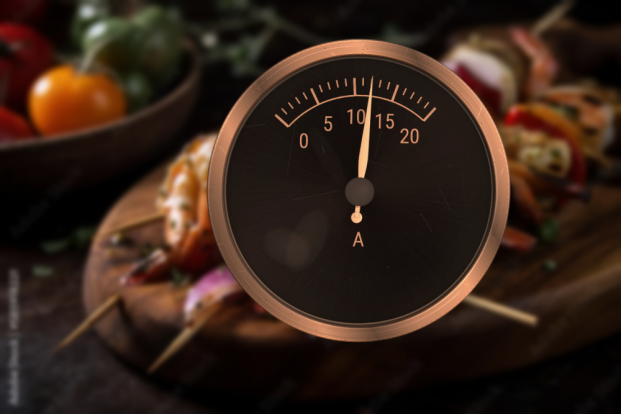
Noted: {"value": 12, "unit": "A"}
